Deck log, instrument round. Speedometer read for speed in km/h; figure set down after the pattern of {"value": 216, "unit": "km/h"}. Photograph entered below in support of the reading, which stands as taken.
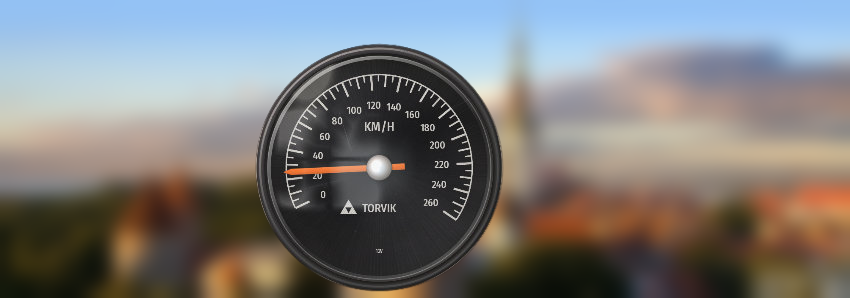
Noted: {"value": 25, "unit": "km/h"}
